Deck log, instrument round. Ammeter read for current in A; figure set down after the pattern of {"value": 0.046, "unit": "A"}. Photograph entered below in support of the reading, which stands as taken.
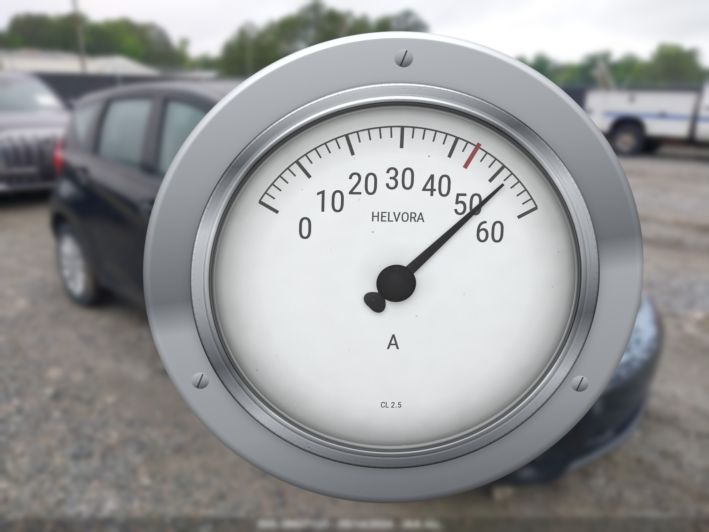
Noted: {"value": 52, "unit": "A"}
